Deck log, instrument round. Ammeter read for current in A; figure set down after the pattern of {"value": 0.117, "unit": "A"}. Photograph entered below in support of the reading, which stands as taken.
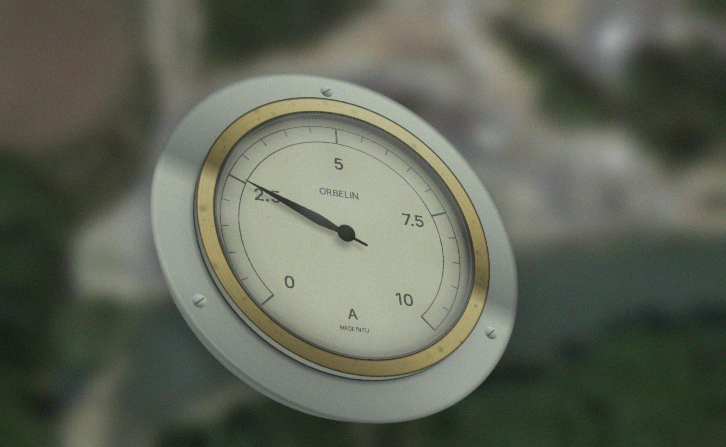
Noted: {"value": 2.5, "unit": "A"}
